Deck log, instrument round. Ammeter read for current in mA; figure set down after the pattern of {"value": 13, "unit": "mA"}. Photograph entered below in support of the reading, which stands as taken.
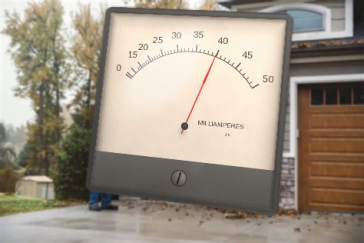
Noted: {"value": 40, "unit": "mA"}
